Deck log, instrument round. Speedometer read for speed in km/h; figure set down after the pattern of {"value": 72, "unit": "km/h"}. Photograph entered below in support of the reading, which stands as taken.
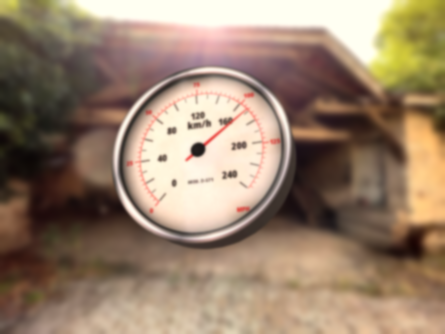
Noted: {"value": 170, "unit": "km/h"}
